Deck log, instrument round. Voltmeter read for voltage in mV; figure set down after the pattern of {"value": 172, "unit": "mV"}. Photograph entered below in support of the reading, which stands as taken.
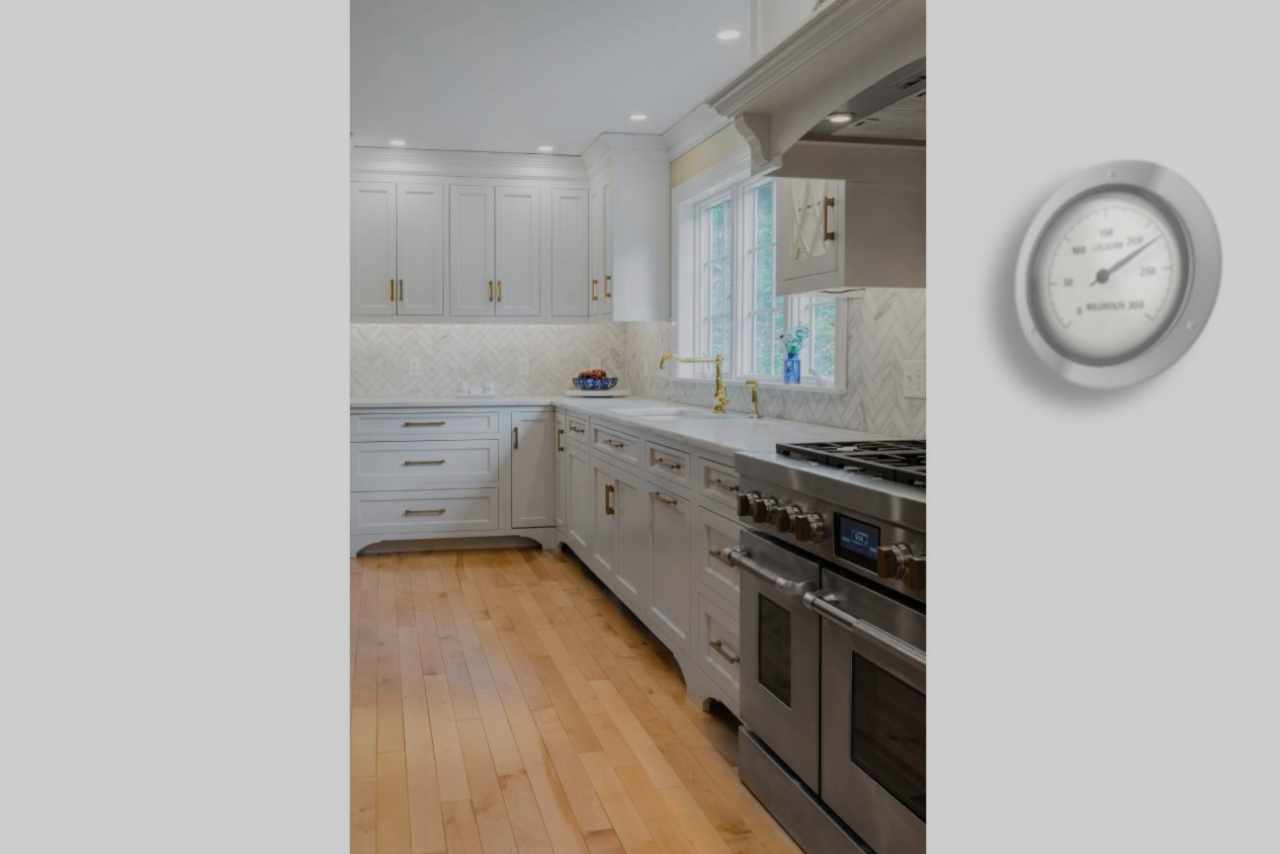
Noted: {"value": 220, "unit": "mV"}
